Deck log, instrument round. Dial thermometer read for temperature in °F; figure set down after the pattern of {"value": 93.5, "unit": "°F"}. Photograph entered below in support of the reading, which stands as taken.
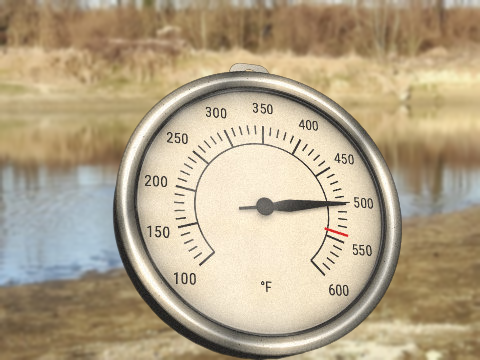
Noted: {"value": 500, "unit": "°F"}
